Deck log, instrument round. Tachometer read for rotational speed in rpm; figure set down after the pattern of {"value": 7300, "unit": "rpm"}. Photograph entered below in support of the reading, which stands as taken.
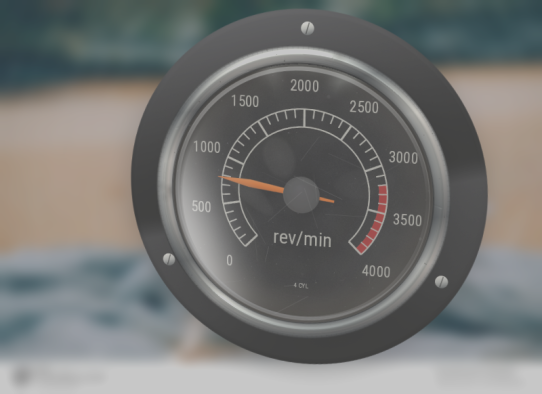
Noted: {"value": 800, "unit": "rpm"}
